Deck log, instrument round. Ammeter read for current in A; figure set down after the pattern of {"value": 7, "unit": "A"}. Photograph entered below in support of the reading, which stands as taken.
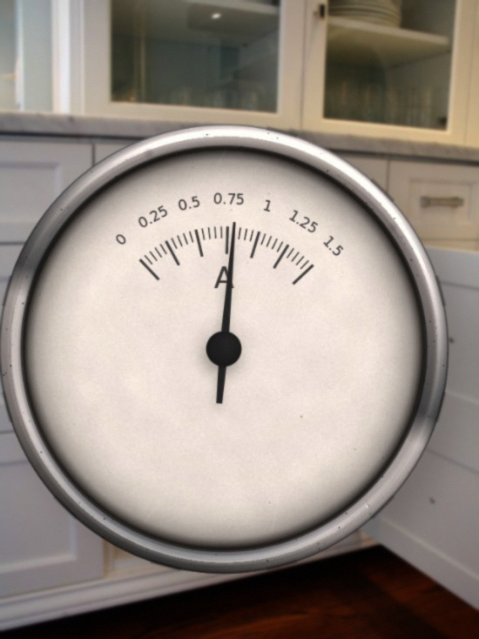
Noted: {"value": 0.8, "unit": "A"}
